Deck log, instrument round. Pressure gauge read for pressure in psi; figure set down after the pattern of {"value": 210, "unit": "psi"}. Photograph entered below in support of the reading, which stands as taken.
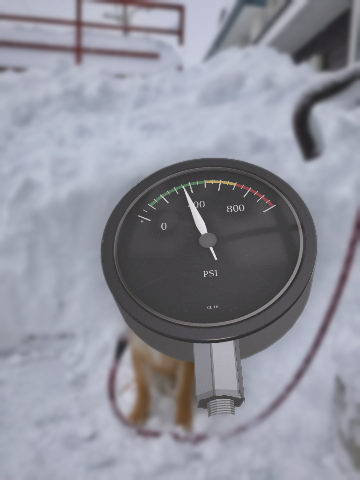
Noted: {"value": 350, "unit": "psi"}
